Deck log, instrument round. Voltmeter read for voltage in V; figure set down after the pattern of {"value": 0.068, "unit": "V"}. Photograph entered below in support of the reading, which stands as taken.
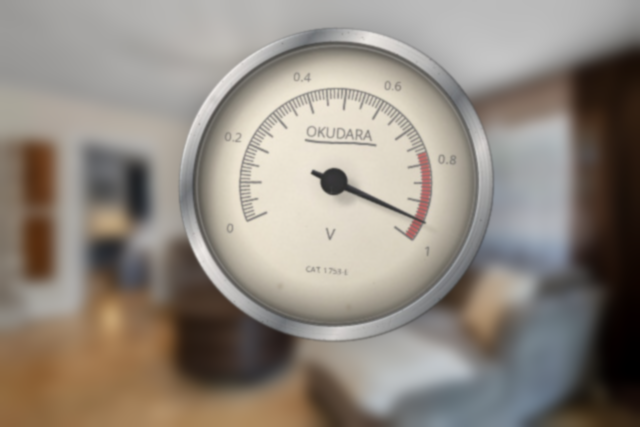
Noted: {"value": 0.95, "unit": "V"}
